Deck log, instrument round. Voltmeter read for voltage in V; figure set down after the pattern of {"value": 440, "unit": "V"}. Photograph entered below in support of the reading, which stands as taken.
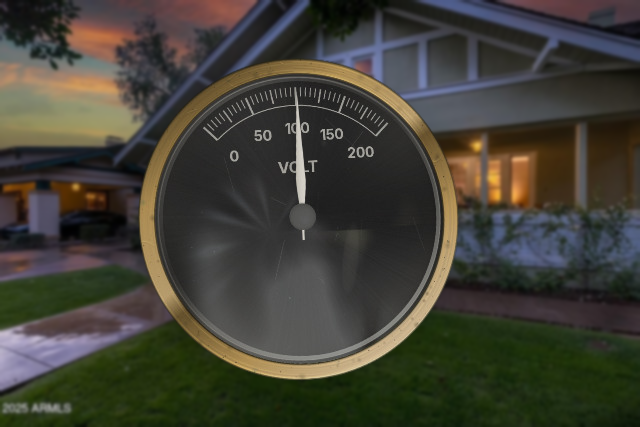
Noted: {"value": 100, "unit": "V"}
